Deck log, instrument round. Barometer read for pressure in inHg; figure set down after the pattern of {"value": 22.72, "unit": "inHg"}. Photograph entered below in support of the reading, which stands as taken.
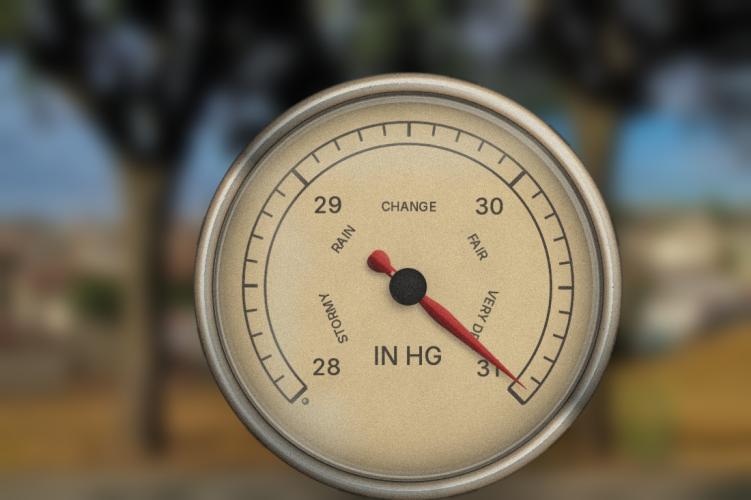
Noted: {"value": 30.95, "unit": "inHg"}
